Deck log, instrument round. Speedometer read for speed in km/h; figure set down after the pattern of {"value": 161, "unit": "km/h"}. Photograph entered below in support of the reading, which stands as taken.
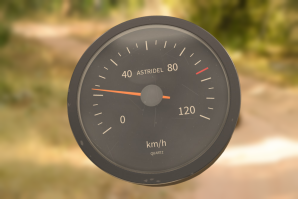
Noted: {"value": 22.5, "unit": "km/h"}
